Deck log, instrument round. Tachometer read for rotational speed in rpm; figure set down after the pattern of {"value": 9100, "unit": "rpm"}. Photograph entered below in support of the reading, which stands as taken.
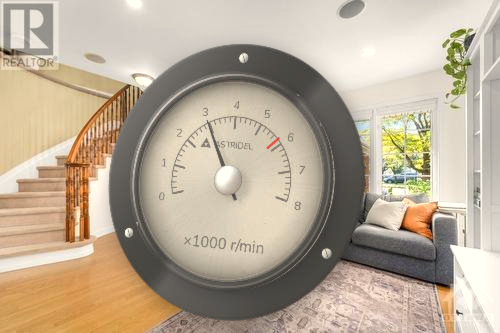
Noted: {"value": 3000, "unit": "rpm"}
